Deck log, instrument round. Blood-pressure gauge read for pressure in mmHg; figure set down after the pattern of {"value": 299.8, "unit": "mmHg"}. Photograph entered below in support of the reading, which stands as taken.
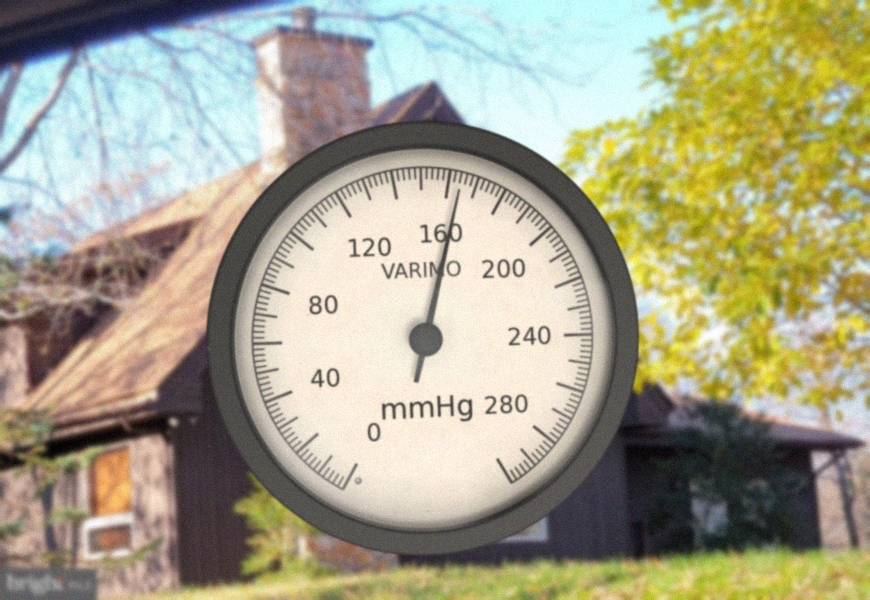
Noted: {"value": 164, "unit": "mmHg"}
